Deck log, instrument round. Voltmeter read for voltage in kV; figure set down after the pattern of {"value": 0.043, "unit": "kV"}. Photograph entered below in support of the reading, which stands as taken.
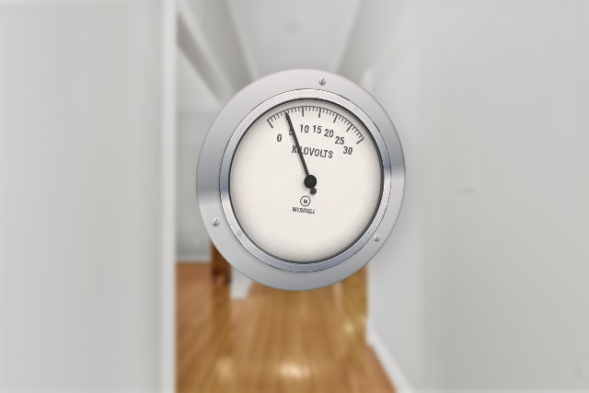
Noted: {"value": 5, "unit": "kV"}
